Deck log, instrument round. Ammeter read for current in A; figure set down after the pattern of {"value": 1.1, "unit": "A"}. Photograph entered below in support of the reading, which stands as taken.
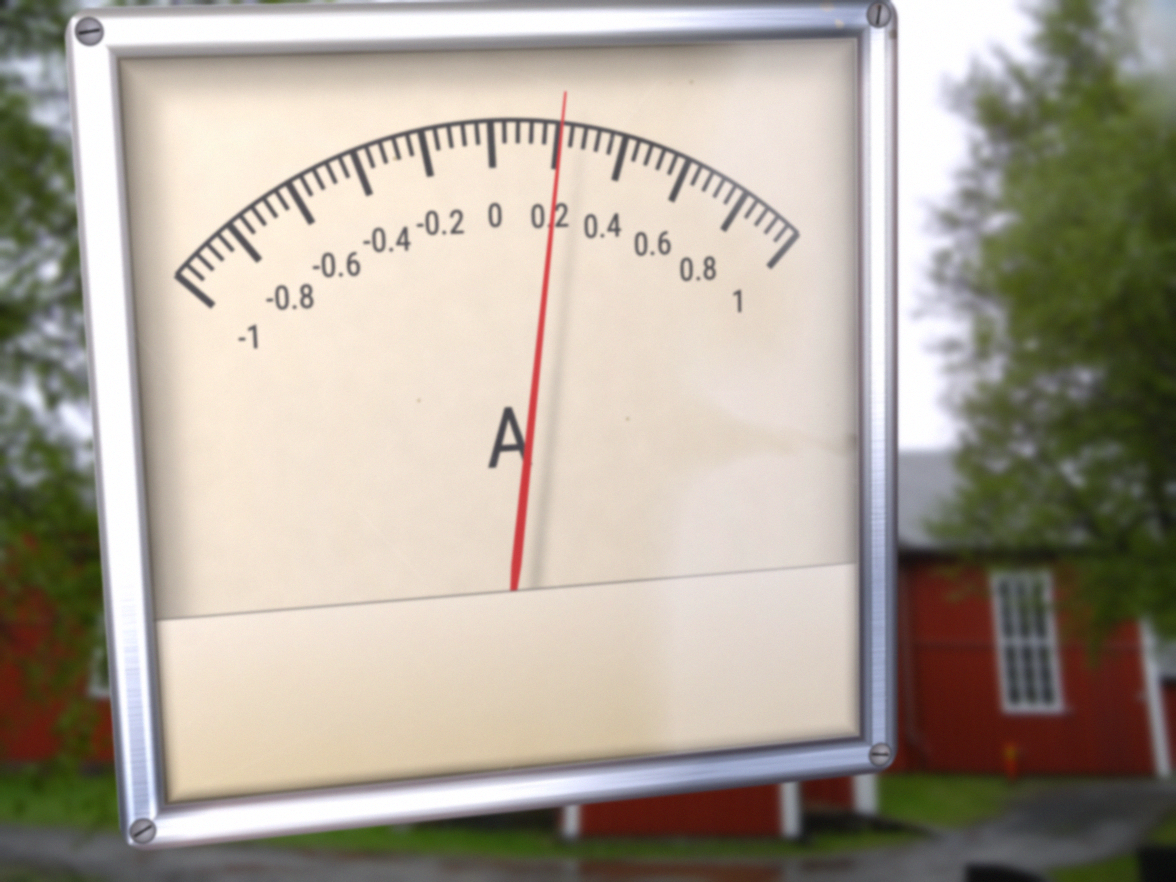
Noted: {"value": 0.2, "unit": "A"}
